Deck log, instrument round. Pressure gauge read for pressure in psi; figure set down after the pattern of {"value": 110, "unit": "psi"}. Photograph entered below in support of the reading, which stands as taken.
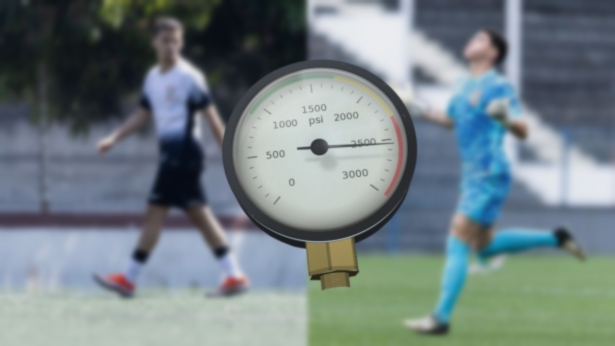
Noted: {"value": 2550, "unit": "psi"}
